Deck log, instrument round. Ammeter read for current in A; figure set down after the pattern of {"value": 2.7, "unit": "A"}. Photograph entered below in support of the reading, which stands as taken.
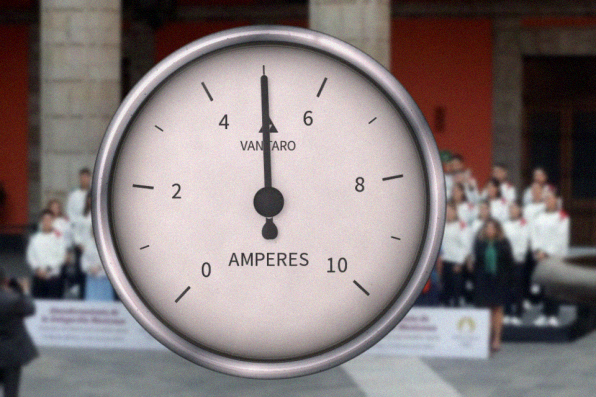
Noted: {"value": 5, "unit": "A"}
